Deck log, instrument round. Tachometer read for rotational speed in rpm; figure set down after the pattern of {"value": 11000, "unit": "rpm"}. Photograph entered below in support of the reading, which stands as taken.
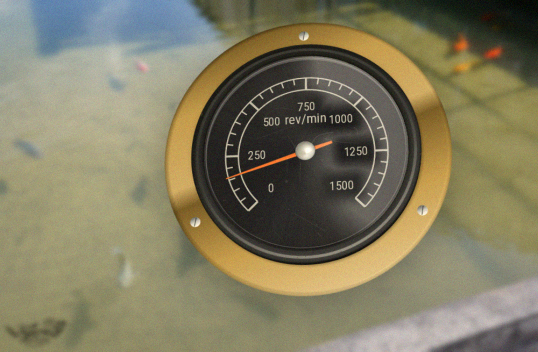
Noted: {"value": 150, "unit": "rpm"}
